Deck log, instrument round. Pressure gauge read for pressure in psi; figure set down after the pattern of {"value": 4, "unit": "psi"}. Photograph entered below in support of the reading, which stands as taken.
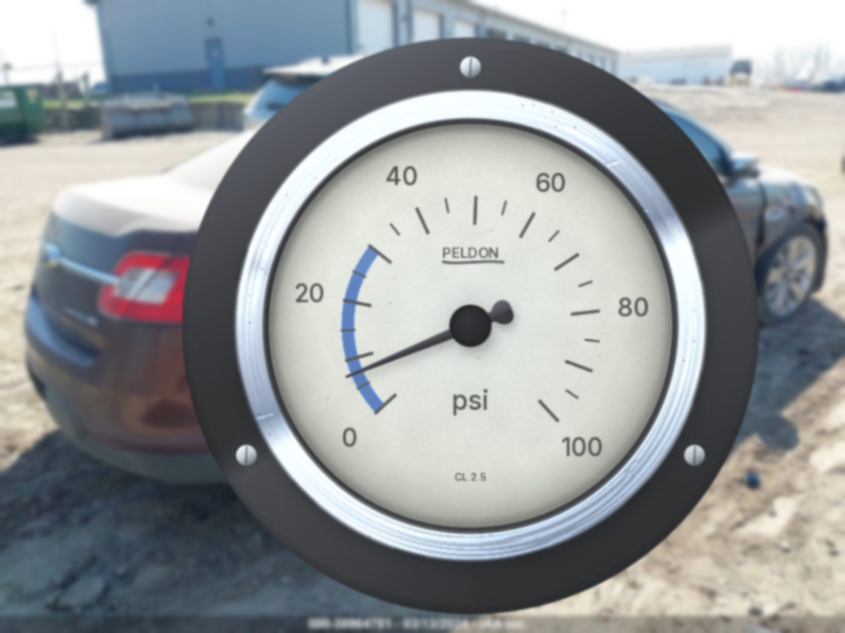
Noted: {"value": 7.5, "unit": "psi"}
